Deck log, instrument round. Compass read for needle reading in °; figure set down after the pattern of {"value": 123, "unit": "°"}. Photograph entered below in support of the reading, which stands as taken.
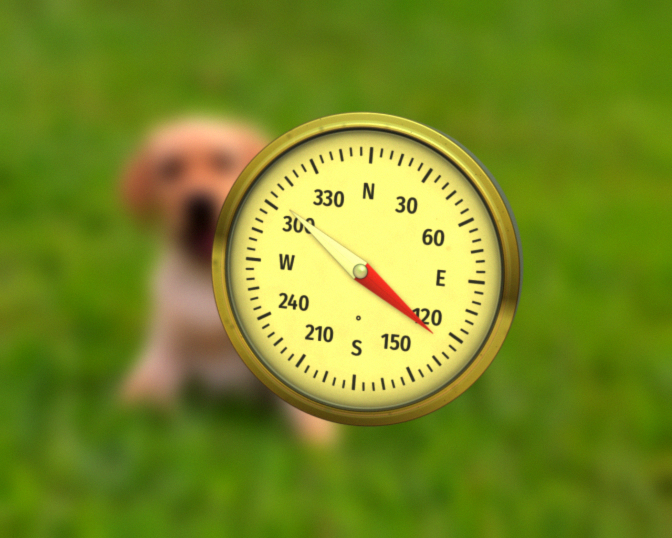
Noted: {"value": 125, "unit": "°"}
